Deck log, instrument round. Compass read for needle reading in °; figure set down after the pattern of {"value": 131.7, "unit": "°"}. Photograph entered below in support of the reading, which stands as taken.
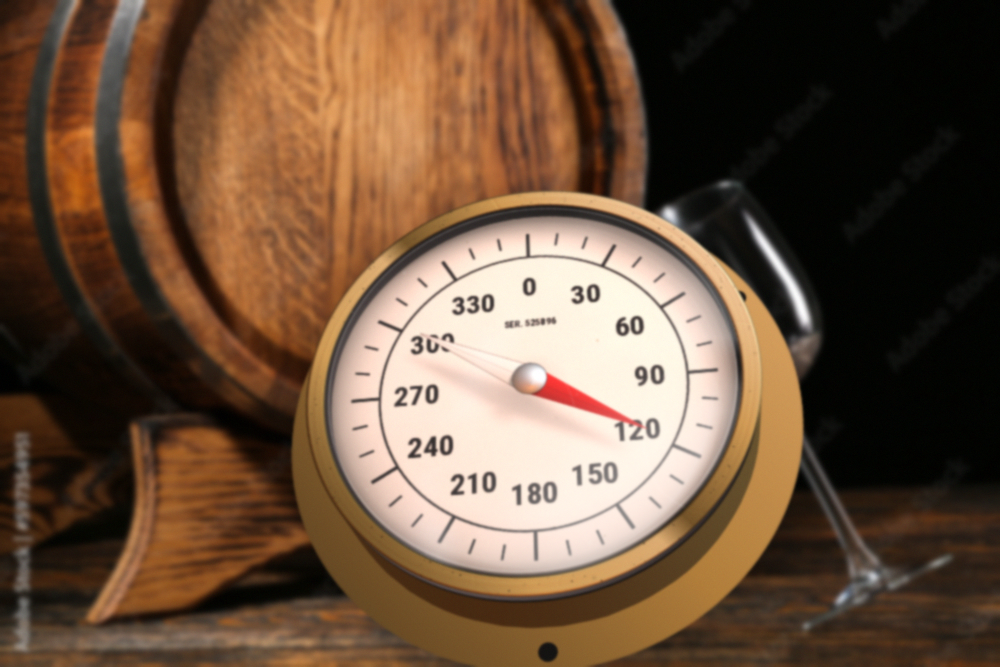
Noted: {"value": 120, "unit": "°"}
